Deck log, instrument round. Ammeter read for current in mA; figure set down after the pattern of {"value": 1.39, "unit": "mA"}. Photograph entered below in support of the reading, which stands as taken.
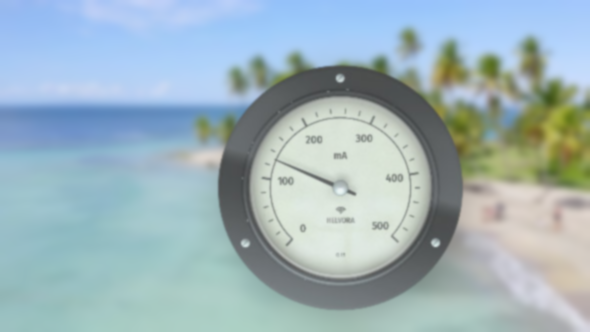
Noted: {"value": 130, "unit": "mA"}
